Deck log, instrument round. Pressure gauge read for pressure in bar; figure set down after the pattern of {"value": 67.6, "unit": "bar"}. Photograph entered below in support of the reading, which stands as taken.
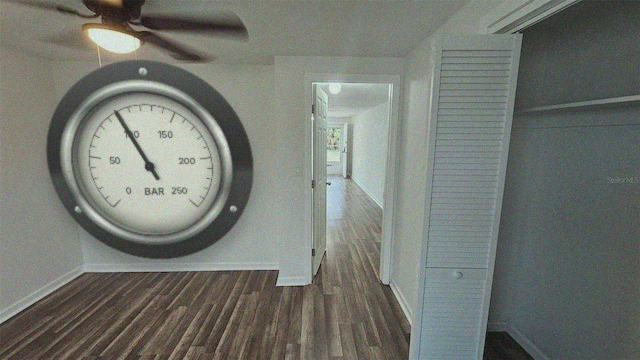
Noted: {"value": 100, "unit": "bar"}
